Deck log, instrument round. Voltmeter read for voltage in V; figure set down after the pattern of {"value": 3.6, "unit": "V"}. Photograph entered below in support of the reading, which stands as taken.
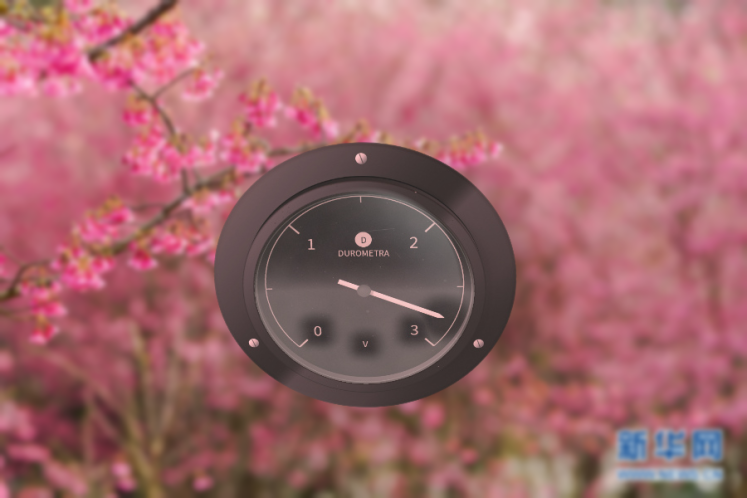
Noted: {"value": 2.75, "unit": "V"}
